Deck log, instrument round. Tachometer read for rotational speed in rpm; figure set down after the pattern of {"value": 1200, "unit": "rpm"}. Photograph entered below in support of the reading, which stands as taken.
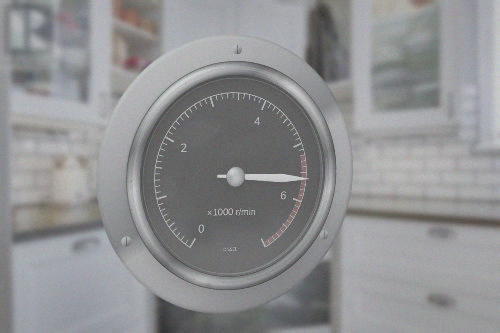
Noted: {"value": 5600, "unit": "rpm"}
